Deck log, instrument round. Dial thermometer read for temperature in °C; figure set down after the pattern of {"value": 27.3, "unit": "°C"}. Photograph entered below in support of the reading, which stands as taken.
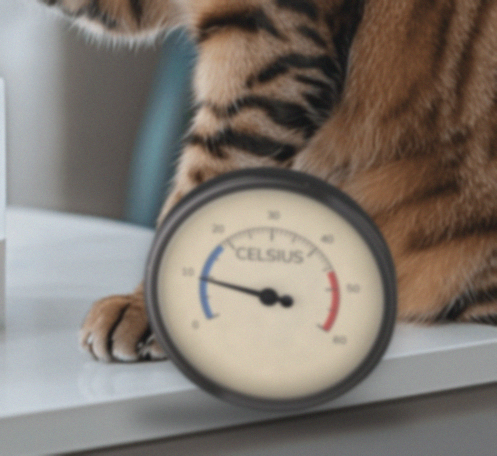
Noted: {"value": 10, "unit": "°C"}
